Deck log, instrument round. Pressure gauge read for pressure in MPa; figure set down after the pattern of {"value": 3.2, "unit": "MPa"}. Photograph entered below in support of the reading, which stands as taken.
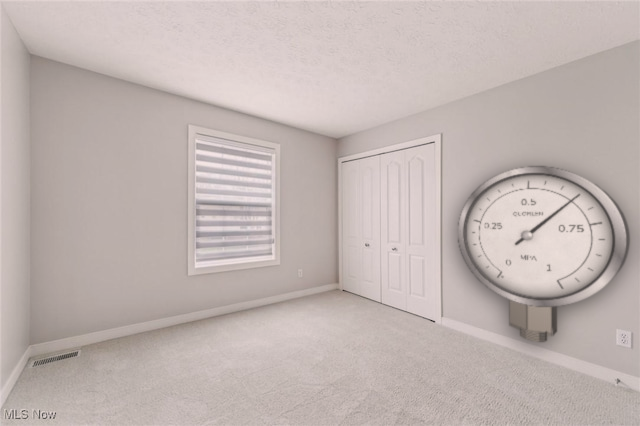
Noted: {"value": 0.65, "unit": "MPa"}
